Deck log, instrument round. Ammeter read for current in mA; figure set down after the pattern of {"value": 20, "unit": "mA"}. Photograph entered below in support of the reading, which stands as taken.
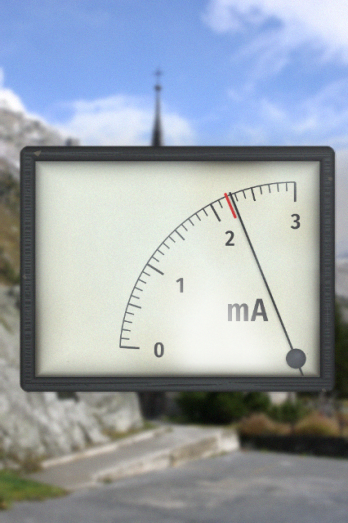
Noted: {"value": 2.25, "unit": "mA"}
